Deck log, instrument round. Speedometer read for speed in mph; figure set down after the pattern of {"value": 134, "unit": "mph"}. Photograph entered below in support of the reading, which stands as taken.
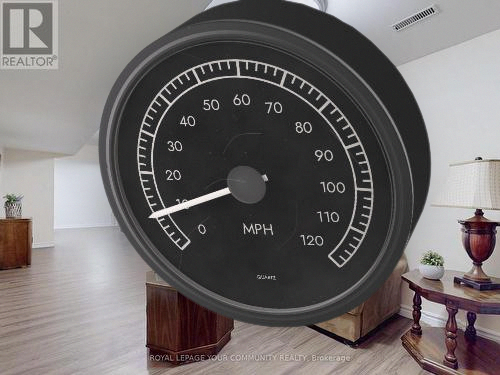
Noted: {"value": 10, "unit": "mph"}
